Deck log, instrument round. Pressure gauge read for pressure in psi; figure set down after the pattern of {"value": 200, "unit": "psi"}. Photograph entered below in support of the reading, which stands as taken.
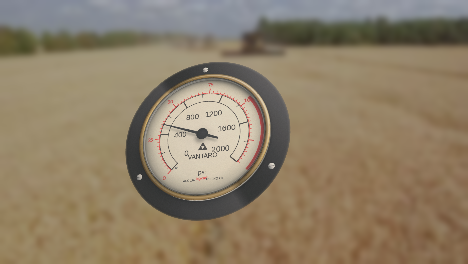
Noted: {"value": 500, "unit": "psi"}
